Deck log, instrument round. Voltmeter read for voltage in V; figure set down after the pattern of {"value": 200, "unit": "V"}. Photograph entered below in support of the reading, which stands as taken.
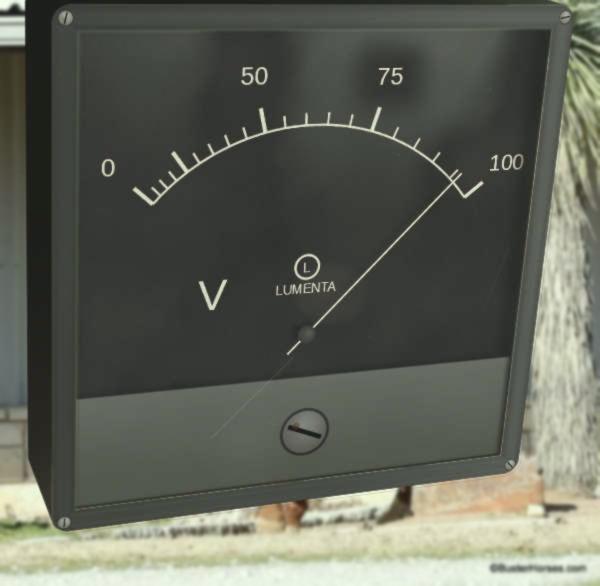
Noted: {"value": 95, "unit": "V"}
